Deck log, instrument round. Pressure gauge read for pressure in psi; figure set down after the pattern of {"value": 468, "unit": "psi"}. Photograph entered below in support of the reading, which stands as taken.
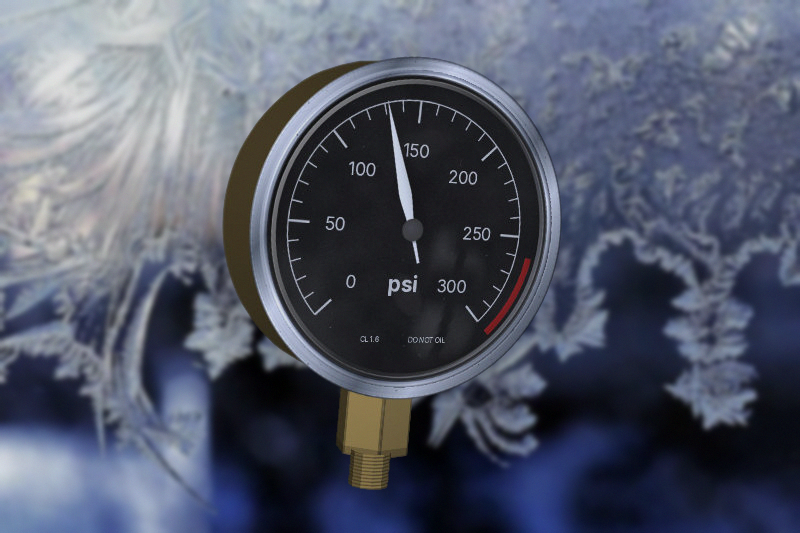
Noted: {"value": 130, "unit": "psi"}
